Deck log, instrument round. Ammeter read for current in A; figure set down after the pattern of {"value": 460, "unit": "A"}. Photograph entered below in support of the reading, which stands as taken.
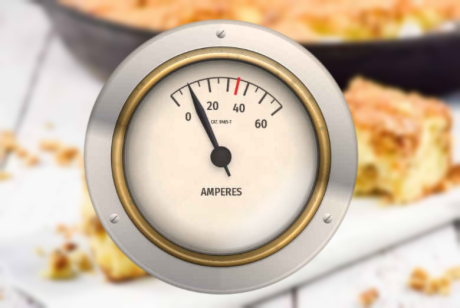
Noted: {"value": 10, "unit": "A"}
